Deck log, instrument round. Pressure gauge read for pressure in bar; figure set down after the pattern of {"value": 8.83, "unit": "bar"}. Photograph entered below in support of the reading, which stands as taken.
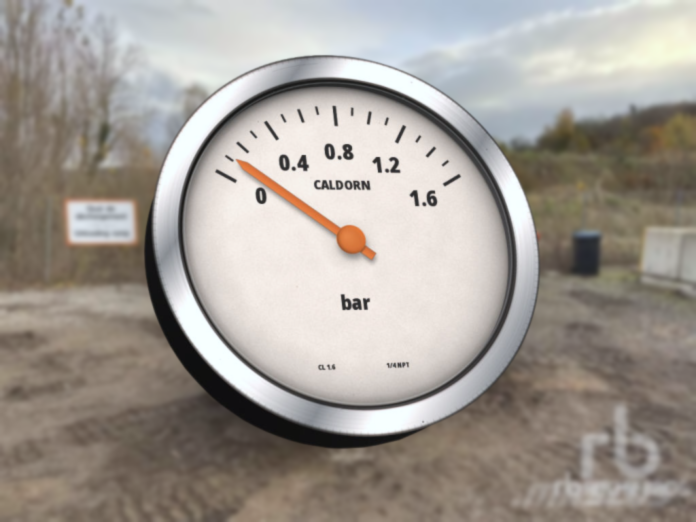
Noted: {"value": 0.1, "unit": "bar"}
